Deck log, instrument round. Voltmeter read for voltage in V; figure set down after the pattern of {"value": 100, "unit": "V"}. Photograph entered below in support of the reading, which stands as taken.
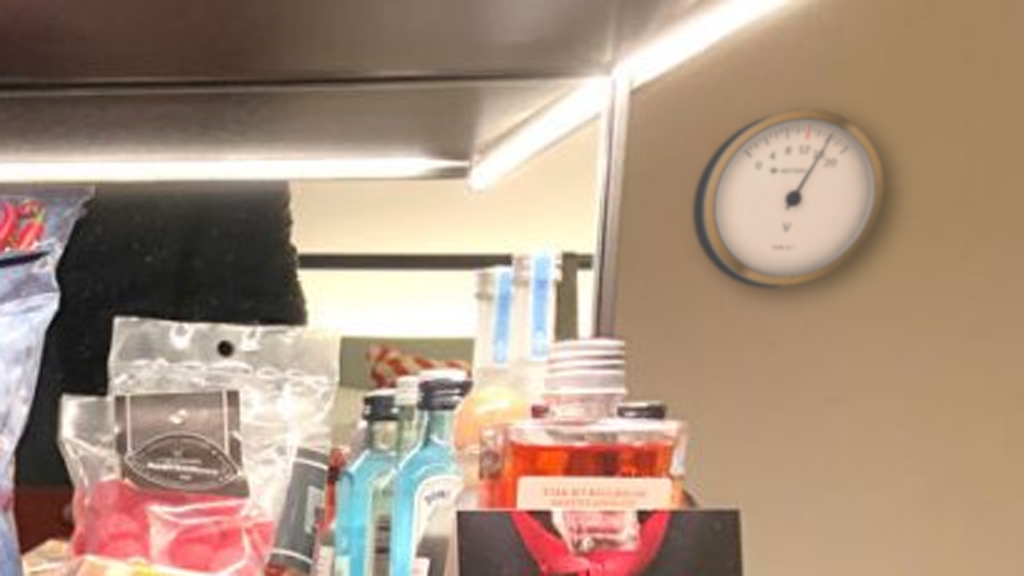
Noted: {"value": 16, "unit": "V"}
